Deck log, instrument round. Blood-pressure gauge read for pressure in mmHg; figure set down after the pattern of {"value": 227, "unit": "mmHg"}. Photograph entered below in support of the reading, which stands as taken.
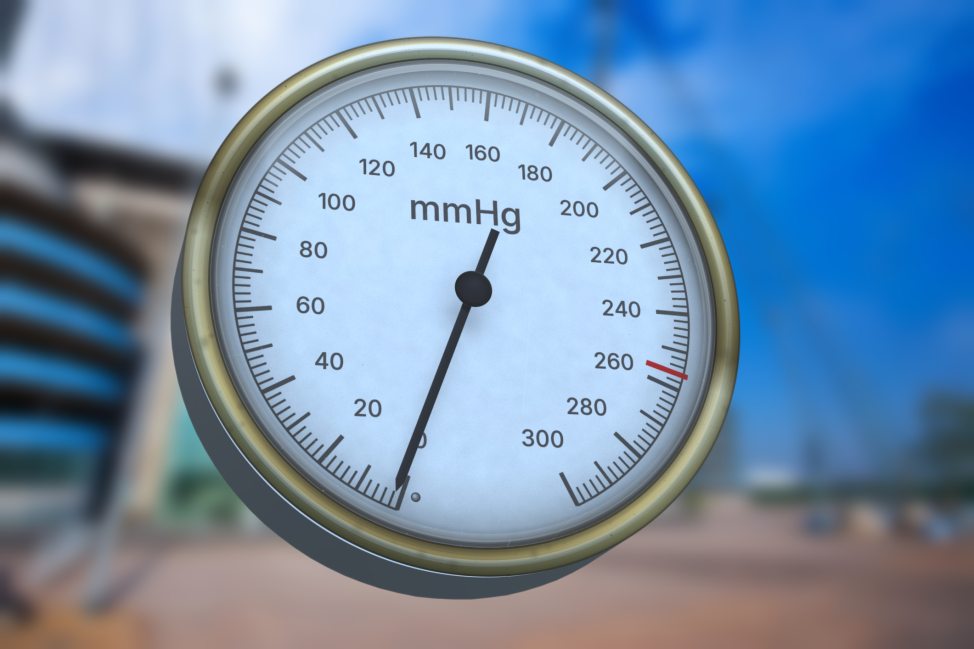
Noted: {"value": 2, "unit": "mmHg"}
